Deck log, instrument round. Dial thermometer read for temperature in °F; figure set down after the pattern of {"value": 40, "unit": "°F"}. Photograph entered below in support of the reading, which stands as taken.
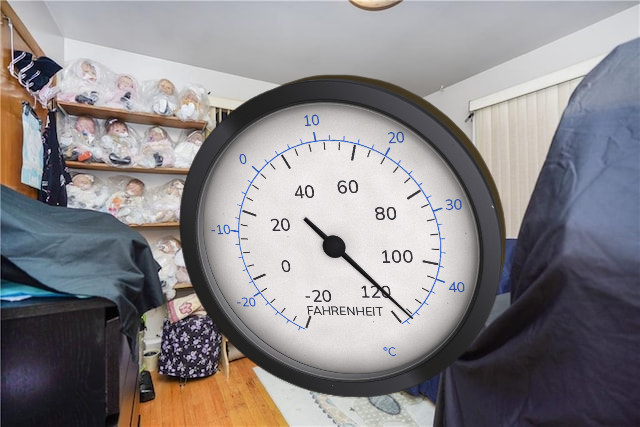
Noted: {"value": 116, "unit": "°F"}
